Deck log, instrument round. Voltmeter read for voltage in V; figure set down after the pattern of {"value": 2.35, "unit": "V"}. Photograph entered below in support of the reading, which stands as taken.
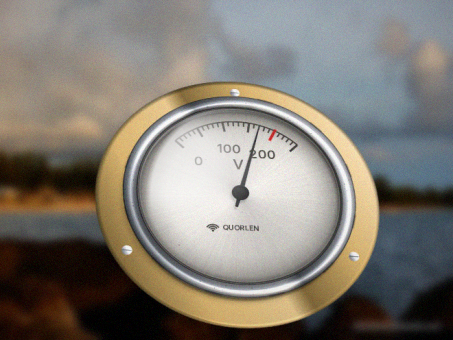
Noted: {"value": 170, "unit": "V"}
